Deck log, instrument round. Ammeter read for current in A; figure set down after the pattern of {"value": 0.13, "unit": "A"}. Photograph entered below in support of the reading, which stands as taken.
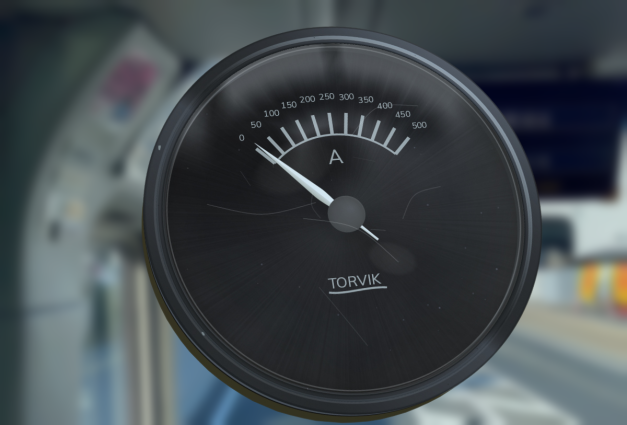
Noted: {"value": 0, "unit": "A"}
